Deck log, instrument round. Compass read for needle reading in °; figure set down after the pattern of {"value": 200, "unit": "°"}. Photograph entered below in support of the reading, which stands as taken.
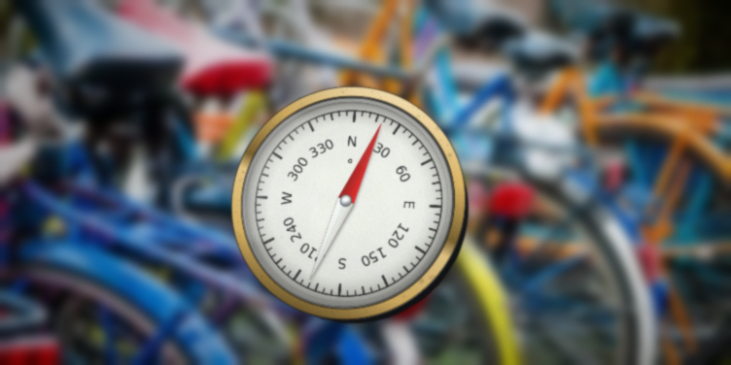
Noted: {"value": 20, "unit": "°"}
